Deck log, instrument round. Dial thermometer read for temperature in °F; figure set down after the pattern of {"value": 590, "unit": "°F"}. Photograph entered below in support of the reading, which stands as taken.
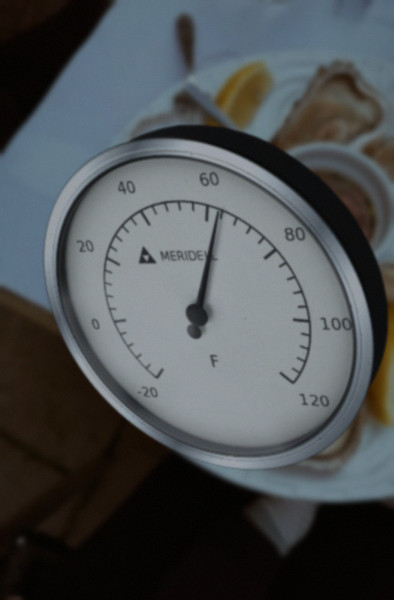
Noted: {"value": 64, "unit": "°F"}
